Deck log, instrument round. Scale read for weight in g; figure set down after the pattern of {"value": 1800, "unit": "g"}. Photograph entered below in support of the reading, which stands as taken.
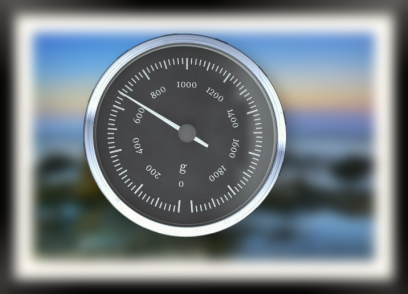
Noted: {"value": 660, "unit": "g"}
